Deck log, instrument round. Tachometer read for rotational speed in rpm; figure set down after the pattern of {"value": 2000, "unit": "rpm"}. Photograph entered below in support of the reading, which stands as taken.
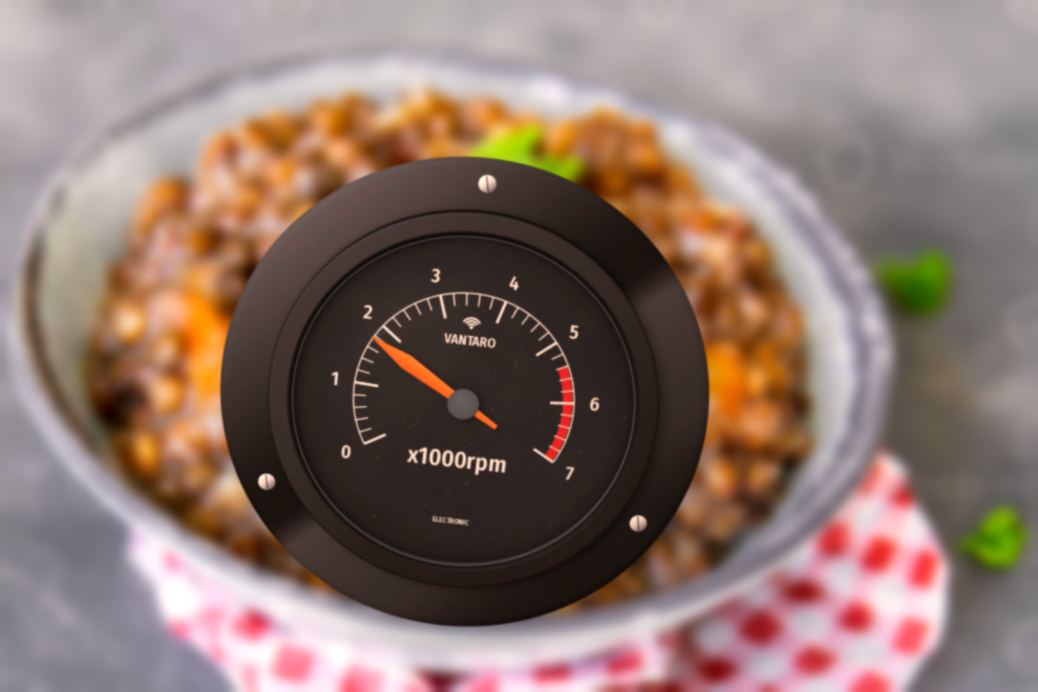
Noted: {"value": 1800, "unit": "rpm"}
